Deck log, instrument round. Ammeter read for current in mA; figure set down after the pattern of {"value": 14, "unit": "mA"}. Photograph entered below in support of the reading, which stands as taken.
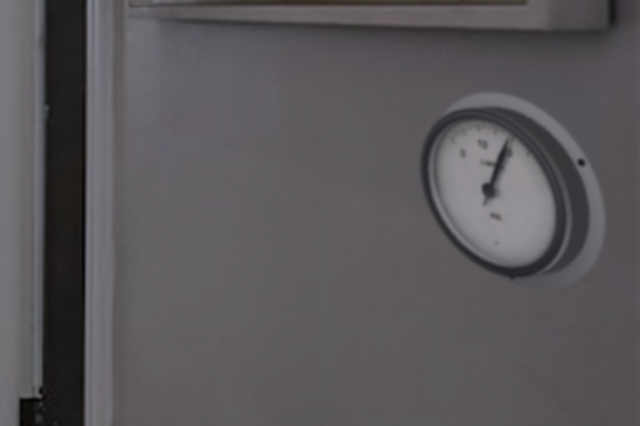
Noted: {"value": 20, "unit": "mA"}
